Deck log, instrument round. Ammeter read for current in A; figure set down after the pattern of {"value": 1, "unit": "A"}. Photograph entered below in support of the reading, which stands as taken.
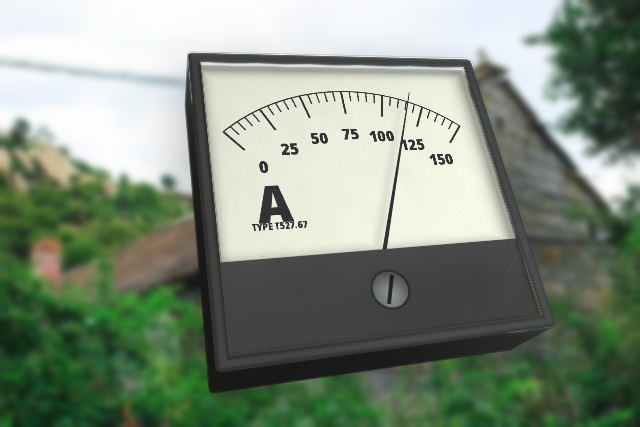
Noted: {"value": 115, "unit": "A"}
